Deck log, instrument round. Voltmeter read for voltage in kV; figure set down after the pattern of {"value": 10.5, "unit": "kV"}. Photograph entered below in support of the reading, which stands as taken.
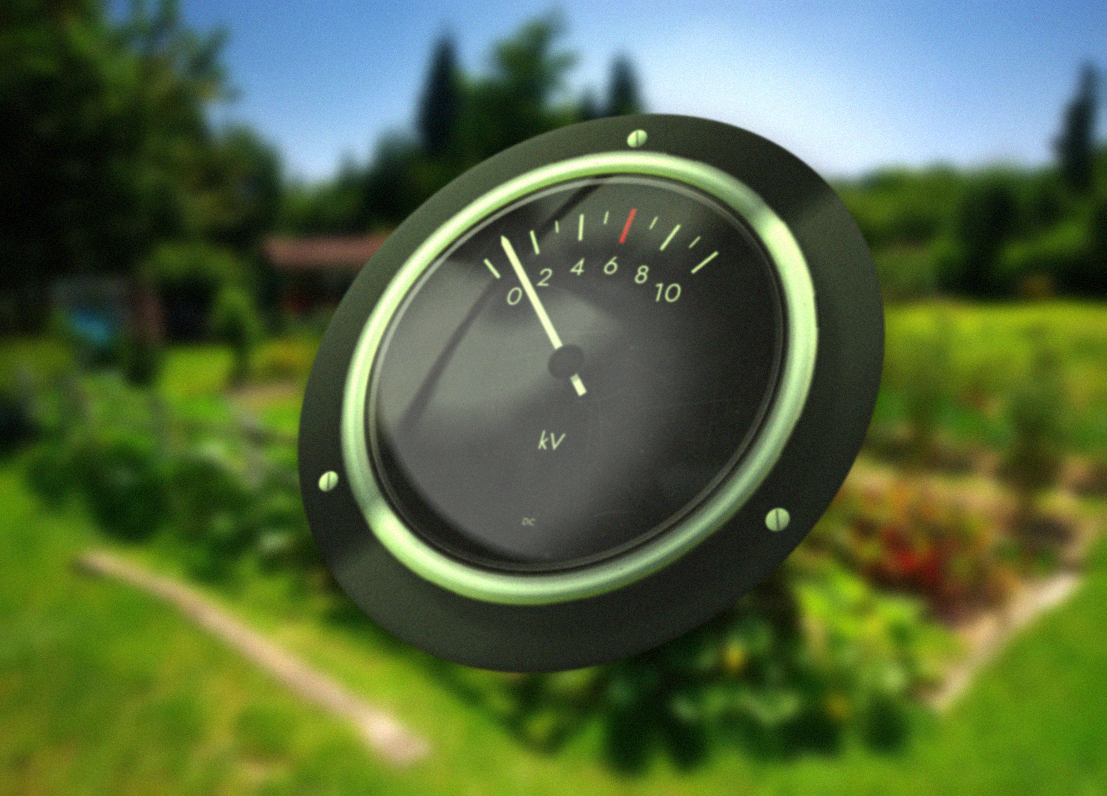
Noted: {"value": 1, "unit": "kV"}
